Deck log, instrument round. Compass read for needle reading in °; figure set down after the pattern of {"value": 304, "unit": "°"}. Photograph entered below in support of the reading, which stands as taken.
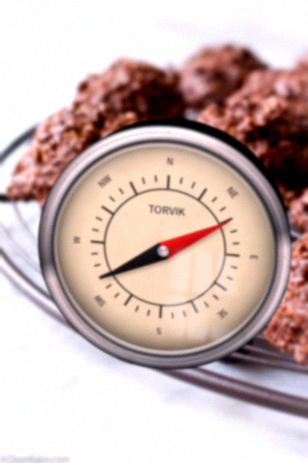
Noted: {"value": 60, "unit": "°"}
